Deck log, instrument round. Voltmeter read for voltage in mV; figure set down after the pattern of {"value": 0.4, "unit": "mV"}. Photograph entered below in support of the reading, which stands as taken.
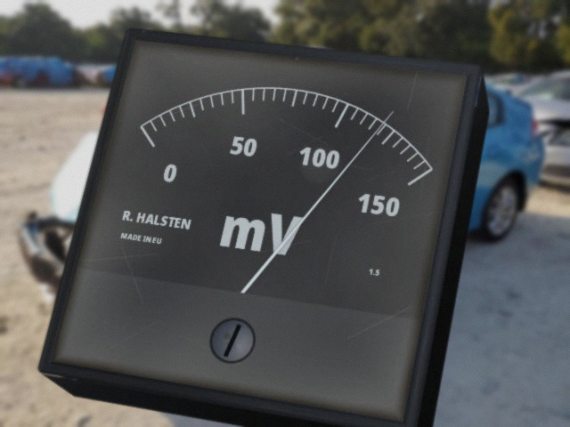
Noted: {"value": 120, "unit": "mV"}
